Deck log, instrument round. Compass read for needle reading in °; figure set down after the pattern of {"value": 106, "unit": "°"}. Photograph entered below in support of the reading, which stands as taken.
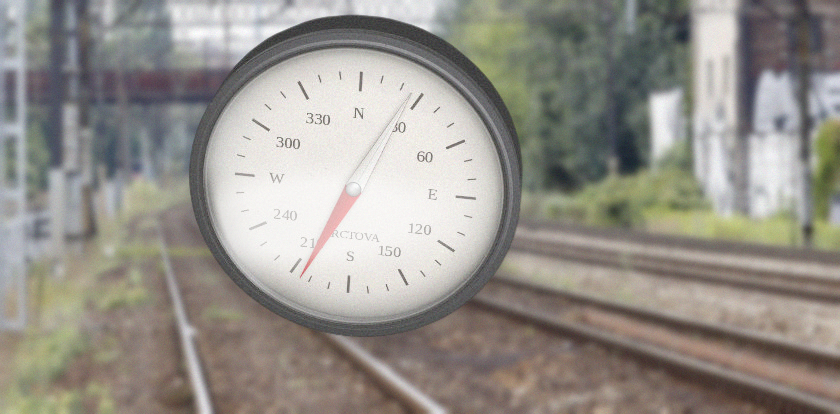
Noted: {"value": 205, "unit": "°"}
